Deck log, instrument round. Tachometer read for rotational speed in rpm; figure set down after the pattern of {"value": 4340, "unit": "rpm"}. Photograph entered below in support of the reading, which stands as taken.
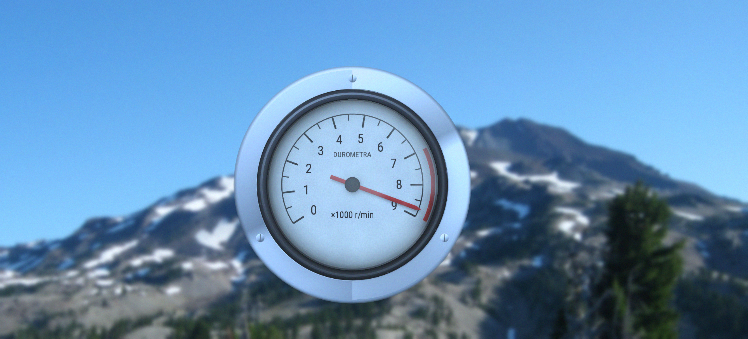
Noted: {"value": 8750, "unit": "rpm"}
